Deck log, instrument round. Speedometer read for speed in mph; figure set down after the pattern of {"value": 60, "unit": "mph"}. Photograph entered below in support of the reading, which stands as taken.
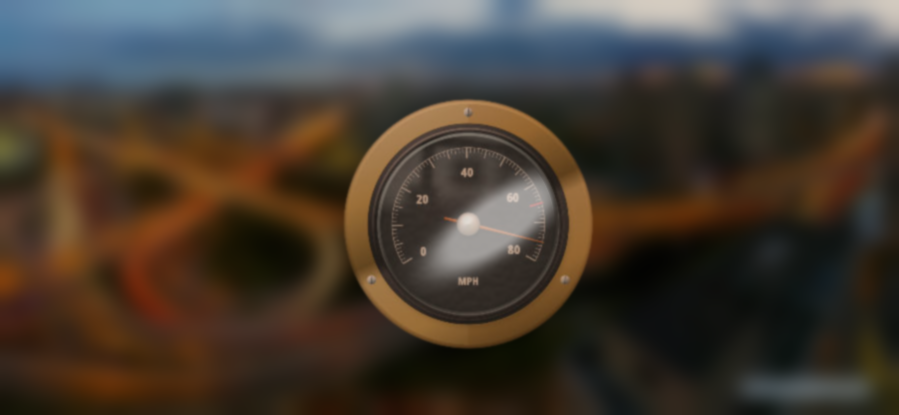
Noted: {"value": 75, "unit": "mph"}
